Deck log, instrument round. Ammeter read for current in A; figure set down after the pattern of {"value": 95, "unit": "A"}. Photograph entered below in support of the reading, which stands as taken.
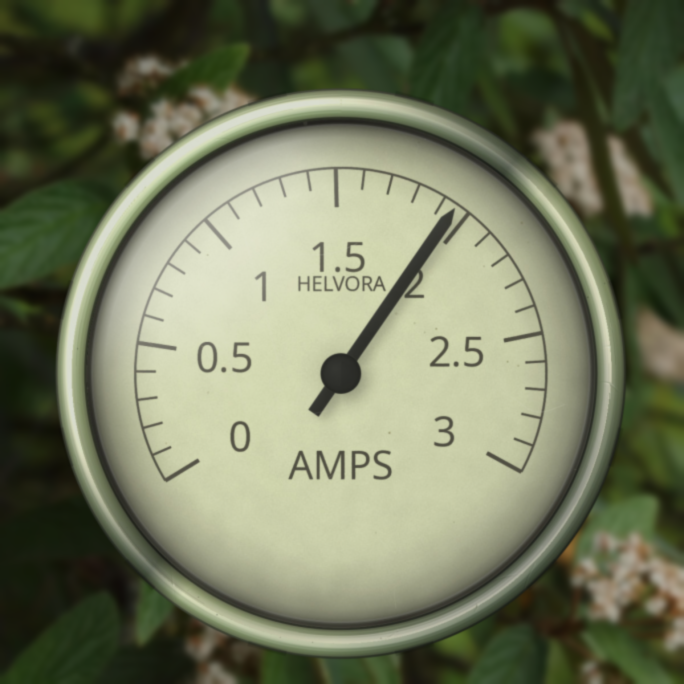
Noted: {"value": 1.95, "unit": "A"}
